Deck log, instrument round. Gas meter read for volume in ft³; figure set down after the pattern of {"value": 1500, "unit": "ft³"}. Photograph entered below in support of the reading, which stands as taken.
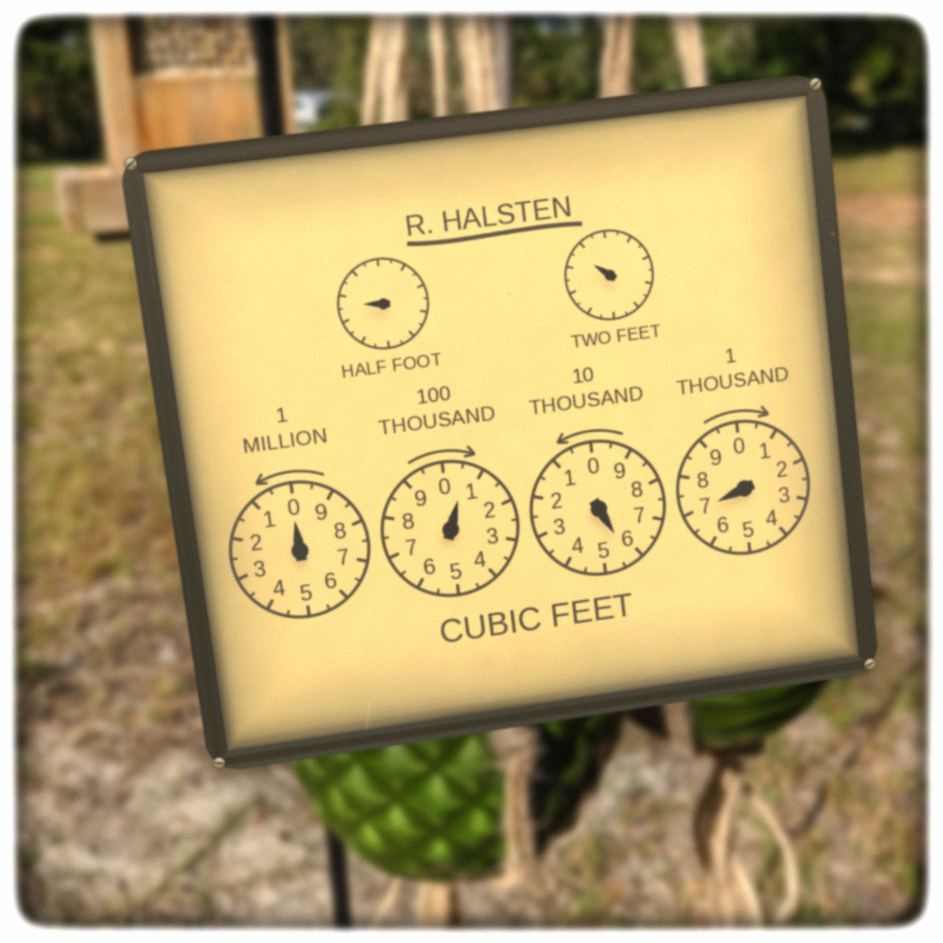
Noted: {"value": 5700, "unit": "ft³"}
